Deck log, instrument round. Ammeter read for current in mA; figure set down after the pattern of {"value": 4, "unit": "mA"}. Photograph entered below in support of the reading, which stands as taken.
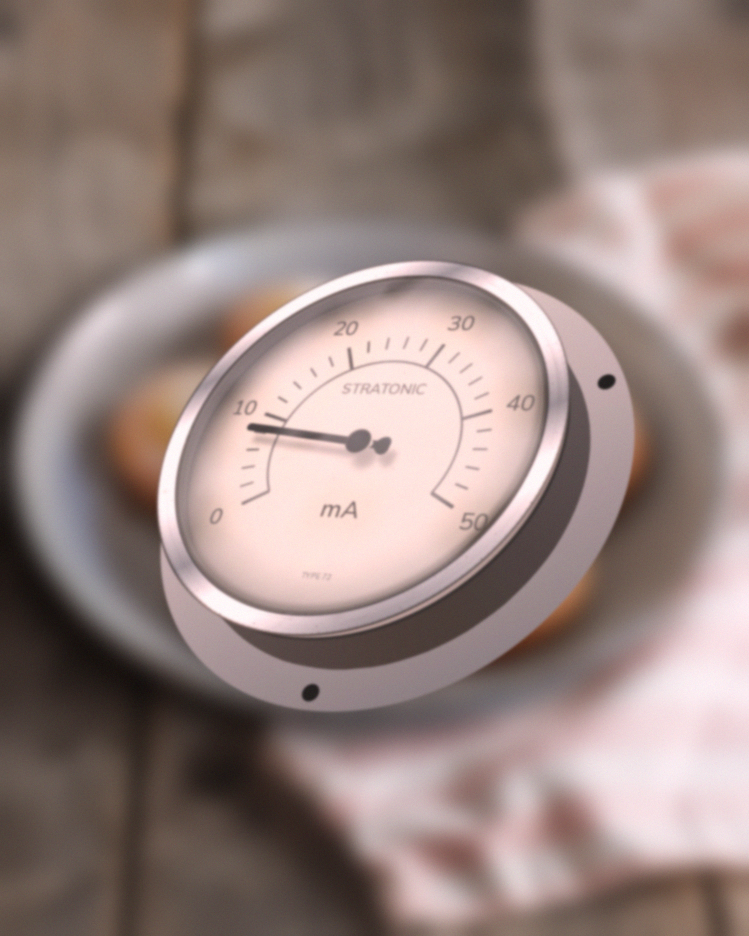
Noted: {"value": 8, "unit": "mA"}
